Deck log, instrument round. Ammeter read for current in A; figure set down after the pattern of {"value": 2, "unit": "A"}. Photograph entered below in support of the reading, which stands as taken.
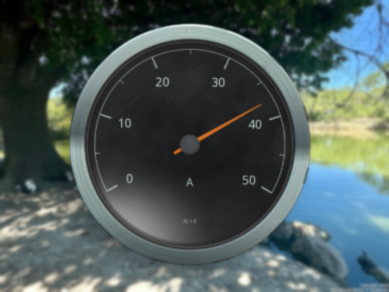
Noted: {"value": 37.5, "unit": "A"}
